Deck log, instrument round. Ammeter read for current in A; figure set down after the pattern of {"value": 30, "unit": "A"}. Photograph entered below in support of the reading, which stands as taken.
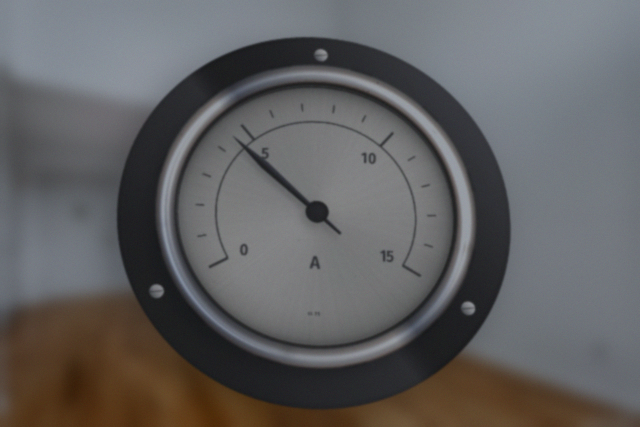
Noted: {"value": 4.5, "unit": "A"}
